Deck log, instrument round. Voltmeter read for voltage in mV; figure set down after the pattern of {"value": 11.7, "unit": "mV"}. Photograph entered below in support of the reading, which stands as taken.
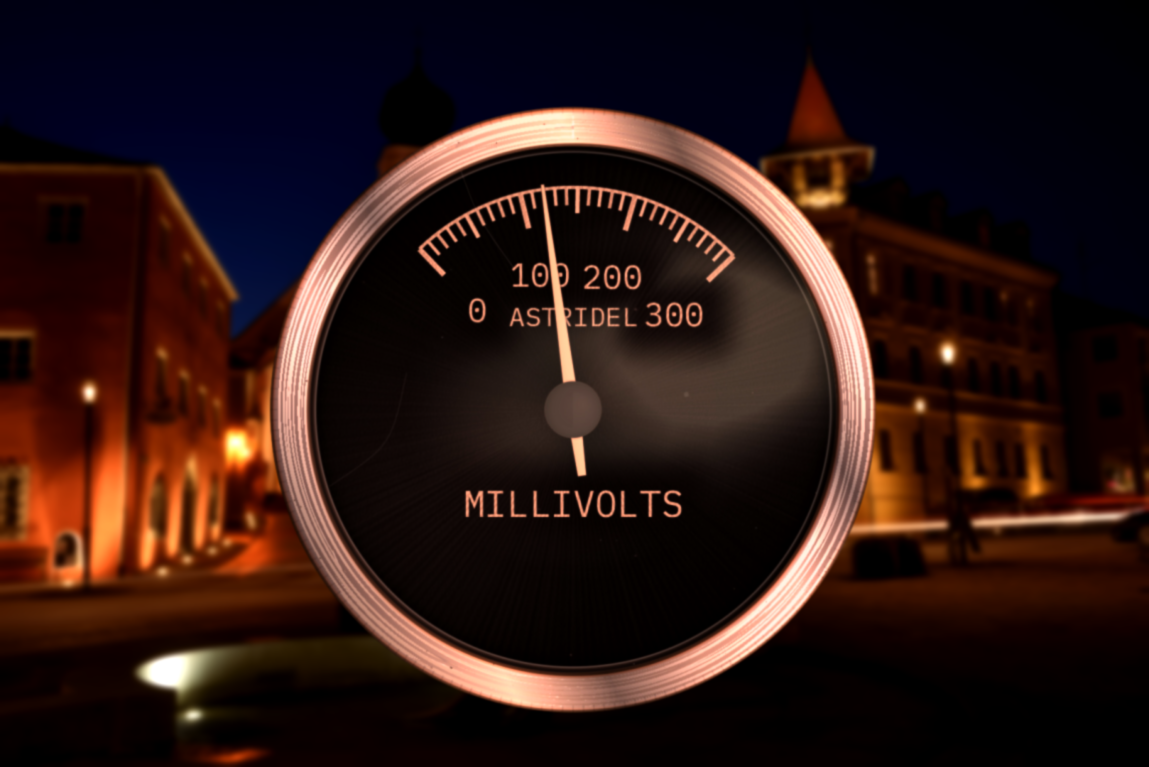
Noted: {"value": 120, "unit": "mV"}
